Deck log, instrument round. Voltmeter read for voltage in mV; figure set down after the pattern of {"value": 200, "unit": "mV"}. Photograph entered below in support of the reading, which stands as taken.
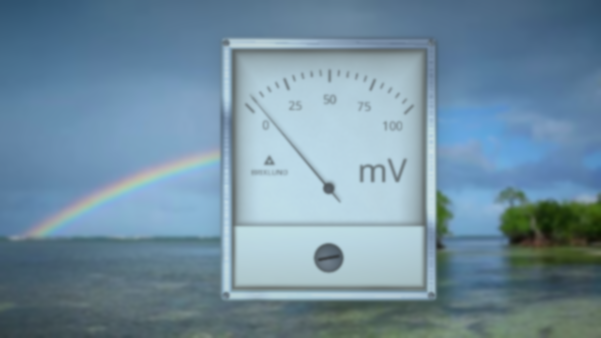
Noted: {"value": 5, "unit": "mV"}
